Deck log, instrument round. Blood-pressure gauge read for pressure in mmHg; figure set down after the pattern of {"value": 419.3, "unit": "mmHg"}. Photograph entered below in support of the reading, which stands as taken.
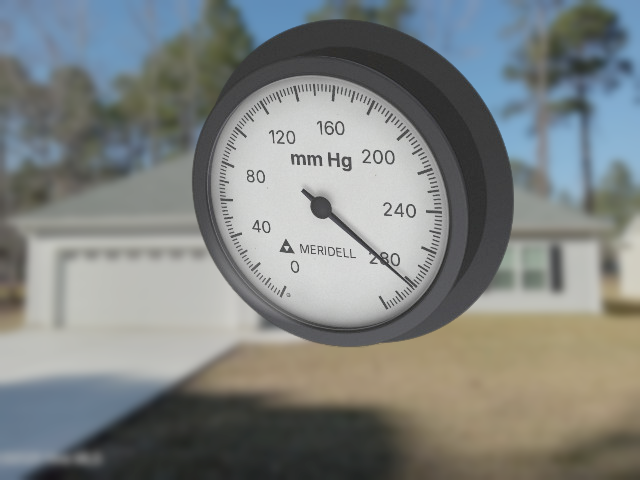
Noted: {"value": 280, "unit": "mmHg"}
